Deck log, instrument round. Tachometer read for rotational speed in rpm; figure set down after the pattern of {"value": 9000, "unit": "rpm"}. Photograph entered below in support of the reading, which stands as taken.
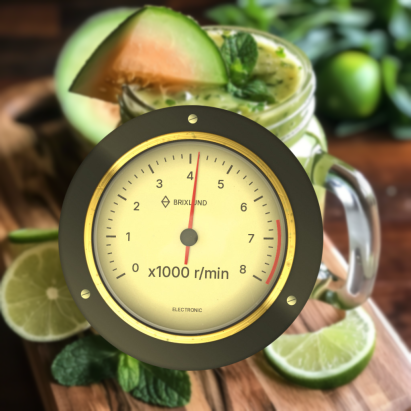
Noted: {"value": 4200, "unit": "rpm"}
